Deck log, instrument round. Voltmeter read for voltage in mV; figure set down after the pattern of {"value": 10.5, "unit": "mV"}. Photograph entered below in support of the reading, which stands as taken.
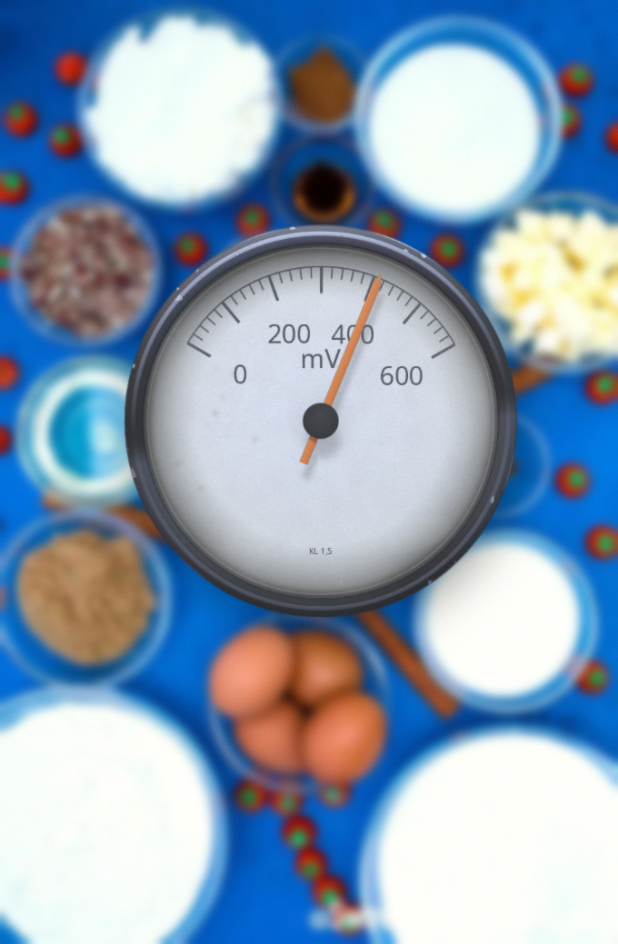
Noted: {"value": 410, "unit": "mV"}
